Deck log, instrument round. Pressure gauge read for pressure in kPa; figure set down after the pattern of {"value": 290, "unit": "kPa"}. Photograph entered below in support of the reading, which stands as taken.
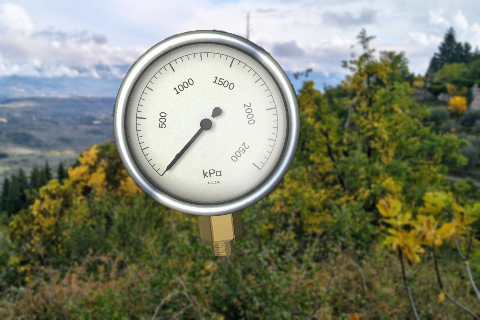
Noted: {"value": 0, "unit": "kPa"}
